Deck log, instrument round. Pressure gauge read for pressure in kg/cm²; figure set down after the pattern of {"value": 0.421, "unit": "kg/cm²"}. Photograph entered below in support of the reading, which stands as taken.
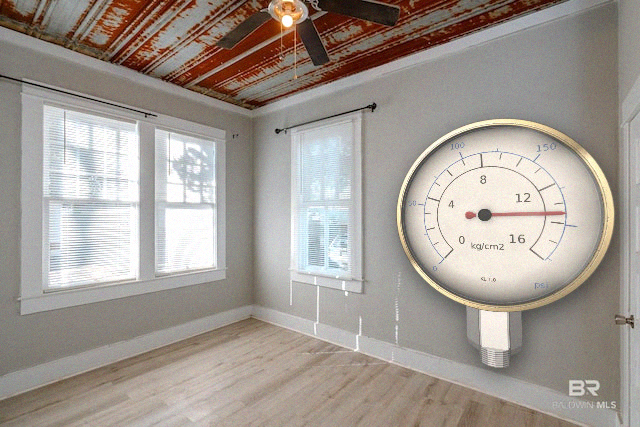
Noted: {"value": 13.5, "unit": "kg/cm²"}
